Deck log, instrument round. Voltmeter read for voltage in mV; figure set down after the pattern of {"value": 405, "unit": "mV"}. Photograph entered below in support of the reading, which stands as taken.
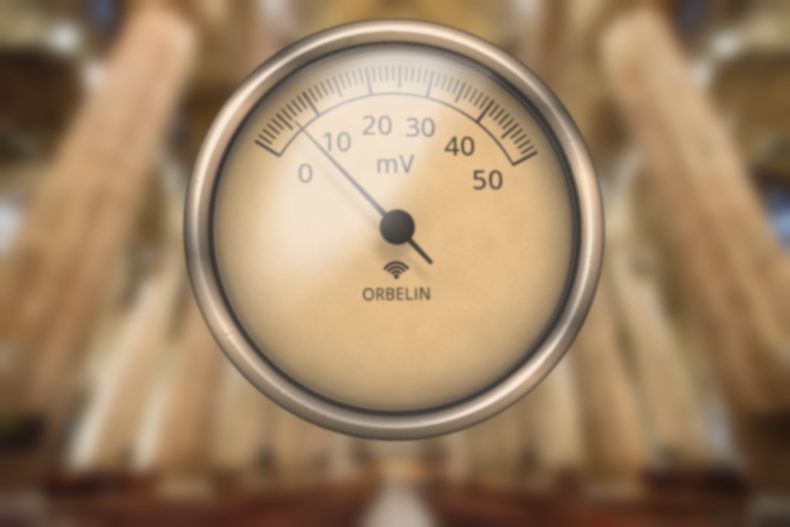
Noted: {"value": 6, "unit": "mV"}
